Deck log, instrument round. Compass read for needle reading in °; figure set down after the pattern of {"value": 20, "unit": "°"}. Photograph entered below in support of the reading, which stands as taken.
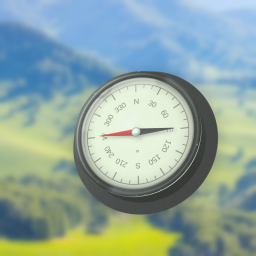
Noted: {"value": 270, "unit": "°"}
